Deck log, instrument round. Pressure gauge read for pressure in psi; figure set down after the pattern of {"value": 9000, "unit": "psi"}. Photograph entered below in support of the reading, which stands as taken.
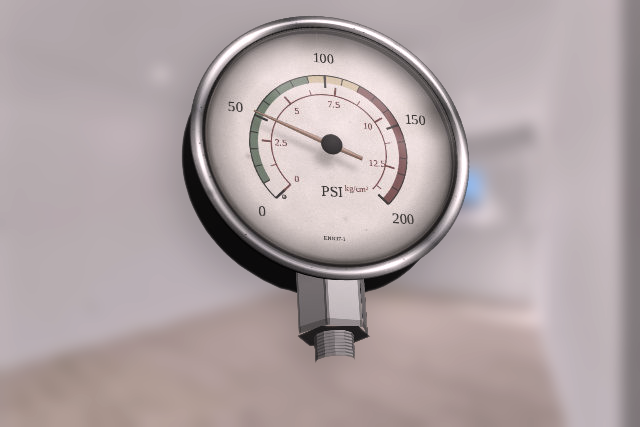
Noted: {"value": 50, "unit": "psi"}
